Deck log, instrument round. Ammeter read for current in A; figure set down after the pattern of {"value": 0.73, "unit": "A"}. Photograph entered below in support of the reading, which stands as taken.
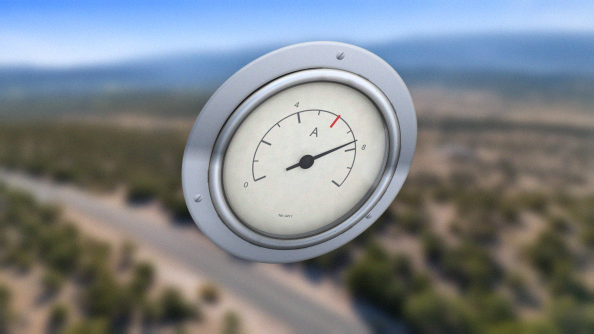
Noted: {"value": 7.5, "unit": "A"}
